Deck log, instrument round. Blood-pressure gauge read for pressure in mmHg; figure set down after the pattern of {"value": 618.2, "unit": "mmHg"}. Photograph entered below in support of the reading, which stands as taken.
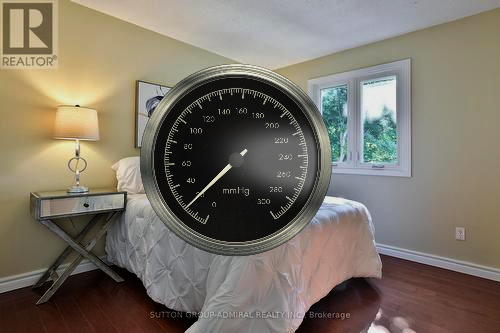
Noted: {"value": 20, "unit": "mmHg"}
